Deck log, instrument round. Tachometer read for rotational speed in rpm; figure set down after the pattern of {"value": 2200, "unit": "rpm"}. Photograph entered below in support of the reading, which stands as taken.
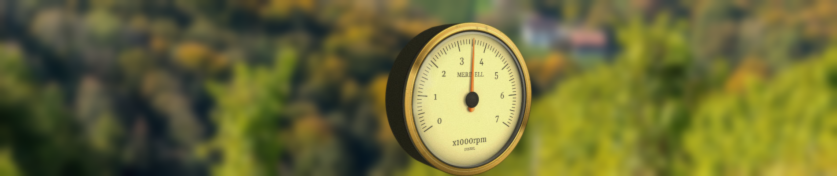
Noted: {"value": 3500, "unit": "rpm"}
